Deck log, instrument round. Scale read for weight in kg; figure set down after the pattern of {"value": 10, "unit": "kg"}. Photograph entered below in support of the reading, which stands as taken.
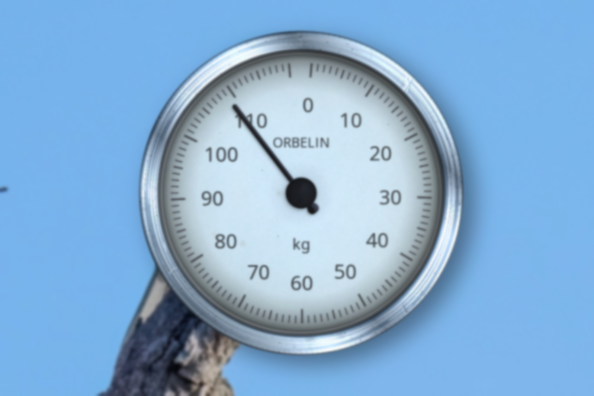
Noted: {"value": 109, "unit": "kg"}
